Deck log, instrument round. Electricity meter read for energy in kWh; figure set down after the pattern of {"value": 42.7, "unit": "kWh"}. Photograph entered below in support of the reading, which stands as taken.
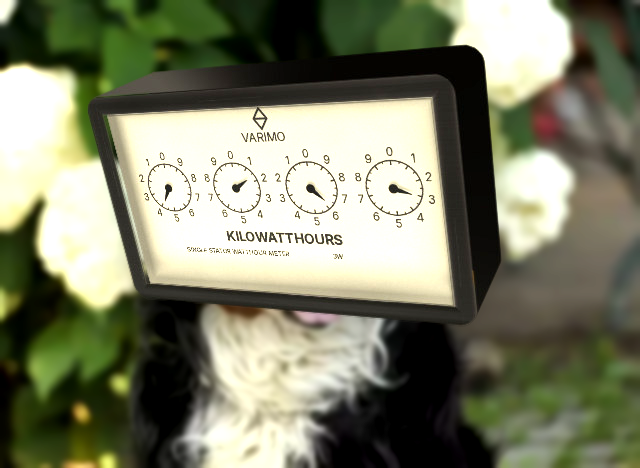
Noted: {"value": 4163, "unit": "kWh"}
